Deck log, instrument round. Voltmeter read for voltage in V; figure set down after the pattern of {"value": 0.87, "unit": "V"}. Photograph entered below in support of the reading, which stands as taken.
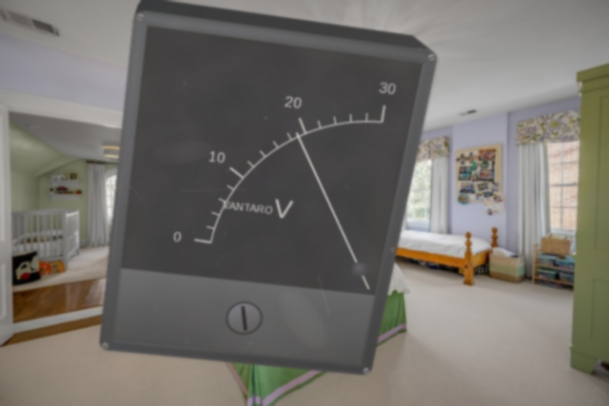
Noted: {"value": 19, "unit": "V"}
